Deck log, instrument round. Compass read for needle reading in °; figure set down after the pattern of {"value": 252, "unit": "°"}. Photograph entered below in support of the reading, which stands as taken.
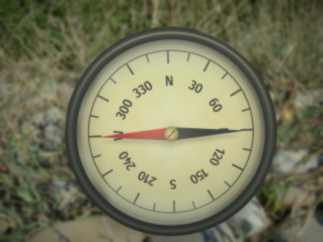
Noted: {"value": 270, "unit": "°"}
